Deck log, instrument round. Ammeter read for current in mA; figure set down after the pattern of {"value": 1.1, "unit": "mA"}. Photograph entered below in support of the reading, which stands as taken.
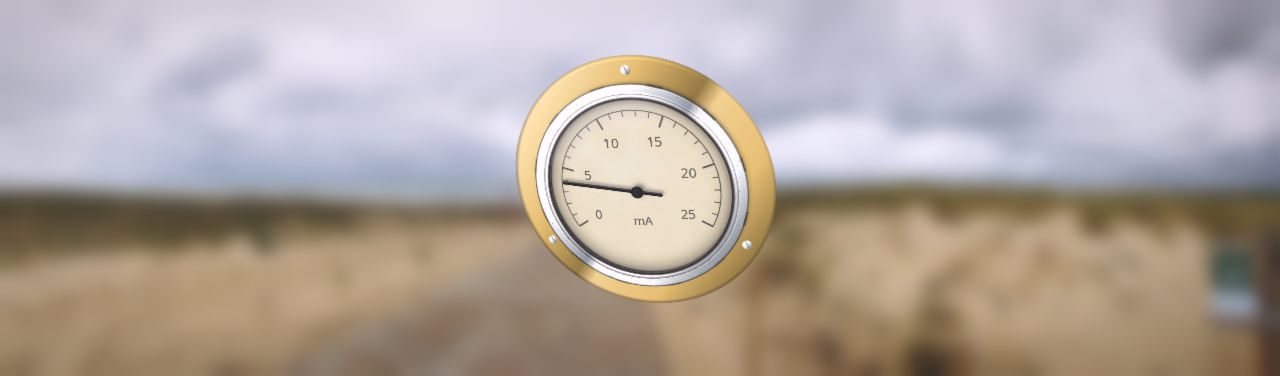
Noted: {"value": 4, "unit": "mA"}
